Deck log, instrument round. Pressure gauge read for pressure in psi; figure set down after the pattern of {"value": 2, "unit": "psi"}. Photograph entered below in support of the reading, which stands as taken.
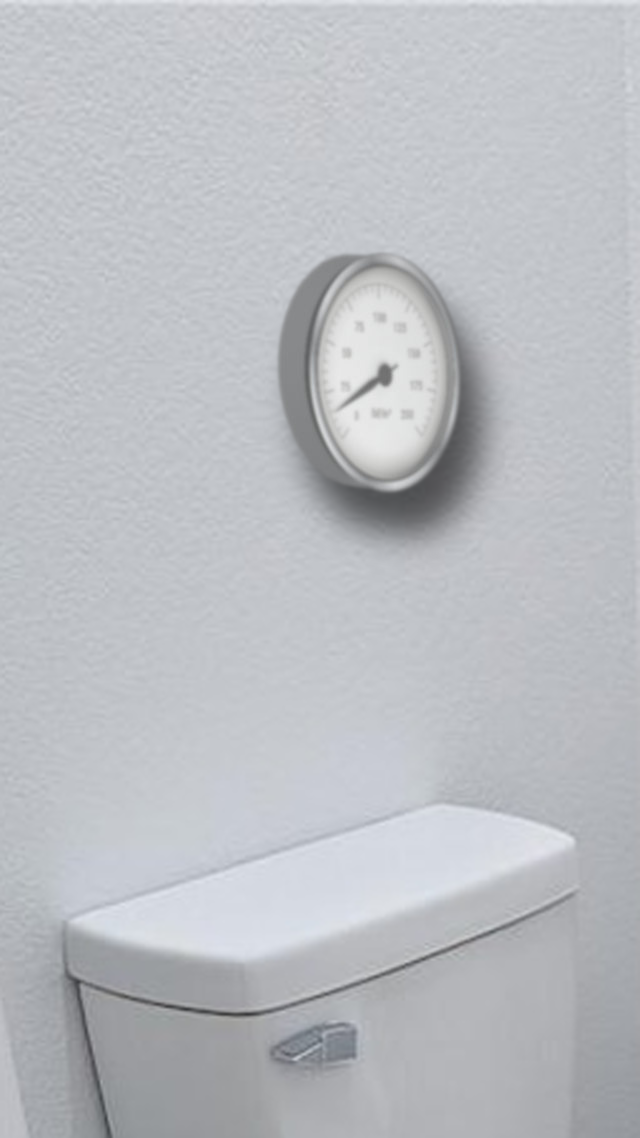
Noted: {"value": 15, "unit": "psi"}
